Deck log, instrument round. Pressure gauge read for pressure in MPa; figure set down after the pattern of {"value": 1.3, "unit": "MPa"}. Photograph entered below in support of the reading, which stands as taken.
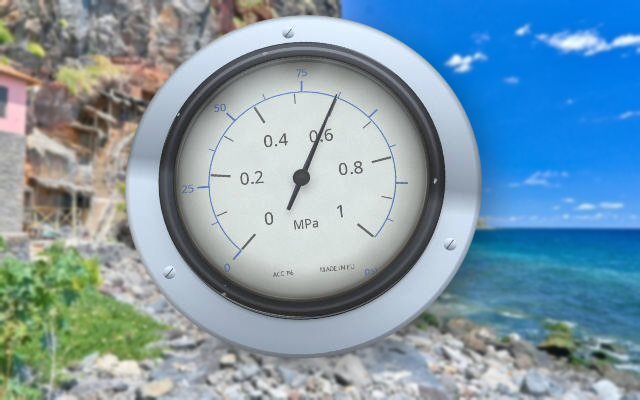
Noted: {"value": 0.6, "unit": "MPa"}
